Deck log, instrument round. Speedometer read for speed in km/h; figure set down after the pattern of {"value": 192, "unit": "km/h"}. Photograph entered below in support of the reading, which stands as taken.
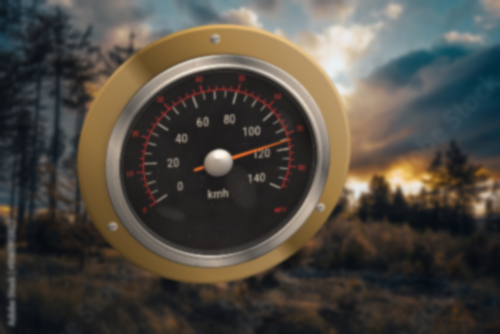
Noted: {"value": 115, "unit": "km/h"}
